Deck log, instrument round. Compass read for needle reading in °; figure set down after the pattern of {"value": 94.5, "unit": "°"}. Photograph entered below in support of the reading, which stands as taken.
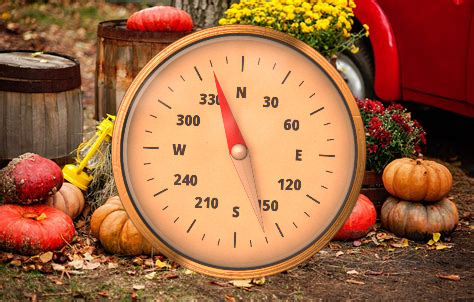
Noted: {"value": 340, "unit": "°"}
